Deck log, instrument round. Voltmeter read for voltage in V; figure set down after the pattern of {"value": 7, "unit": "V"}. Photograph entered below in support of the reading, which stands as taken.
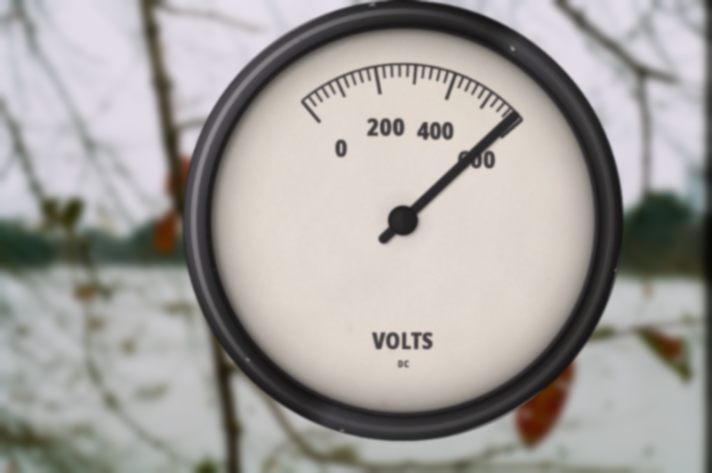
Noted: {"value": 580, "unit": "V"}
